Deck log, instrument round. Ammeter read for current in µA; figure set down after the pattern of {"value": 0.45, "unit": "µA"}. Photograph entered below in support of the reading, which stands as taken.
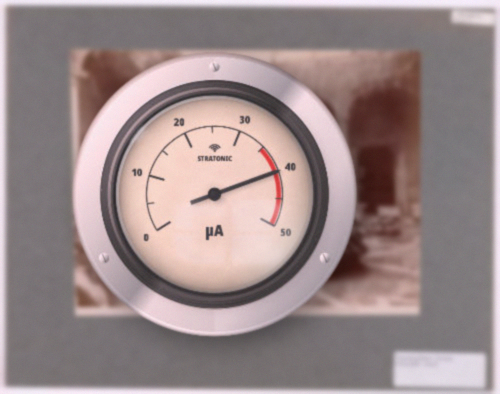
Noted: {"value": 40, "unit": "µA"}
